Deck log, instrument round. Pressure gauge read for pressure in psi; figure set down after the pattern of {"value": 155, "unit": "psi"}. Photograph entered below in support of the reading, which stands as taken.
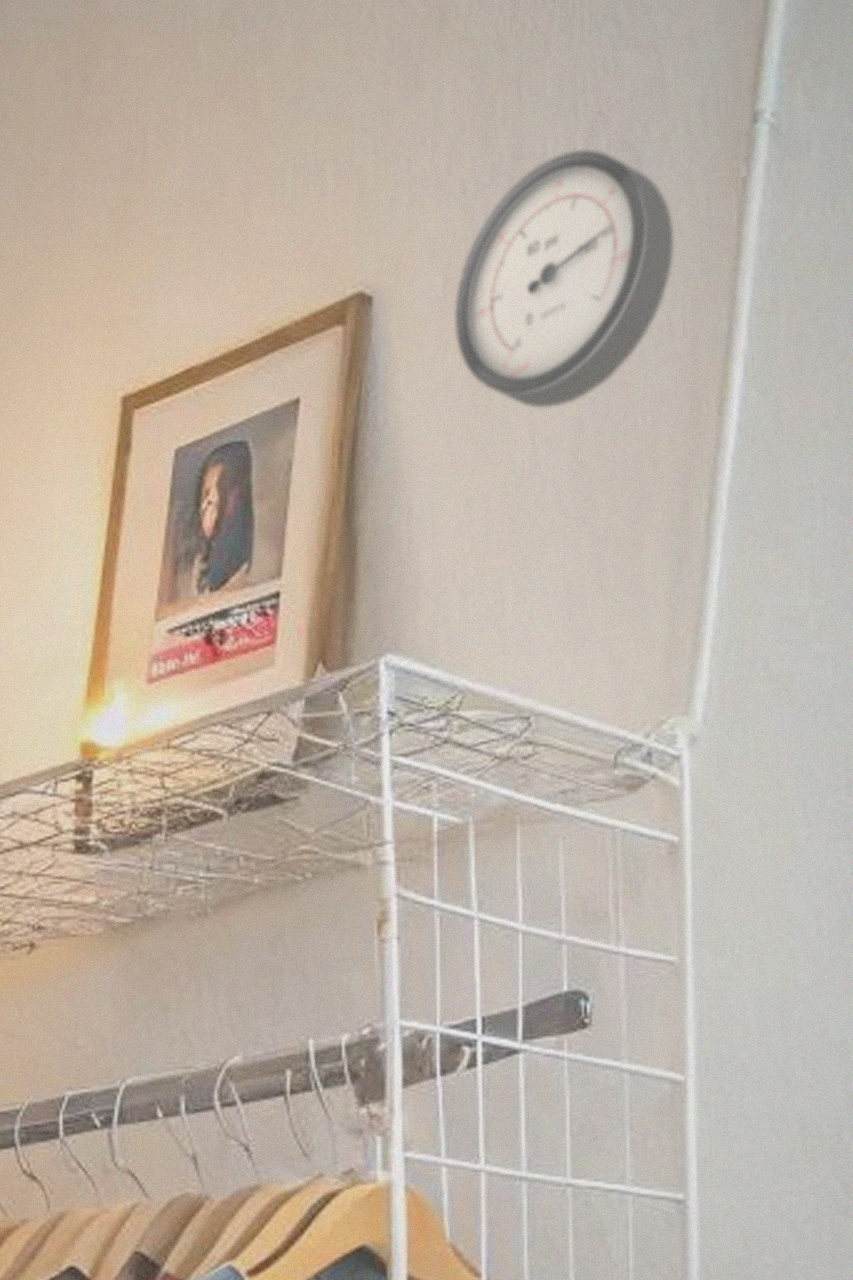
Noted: {"value": 160, "unit": "psi"}
